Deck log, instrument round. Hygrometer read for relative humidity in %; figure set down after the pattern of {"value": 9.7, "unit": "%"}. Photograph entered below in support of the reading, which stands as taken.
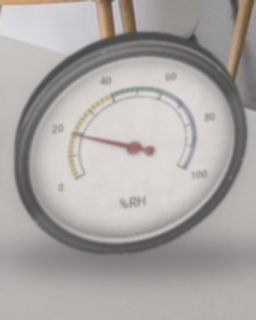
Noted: {"value": 20, "unit": "%"}
